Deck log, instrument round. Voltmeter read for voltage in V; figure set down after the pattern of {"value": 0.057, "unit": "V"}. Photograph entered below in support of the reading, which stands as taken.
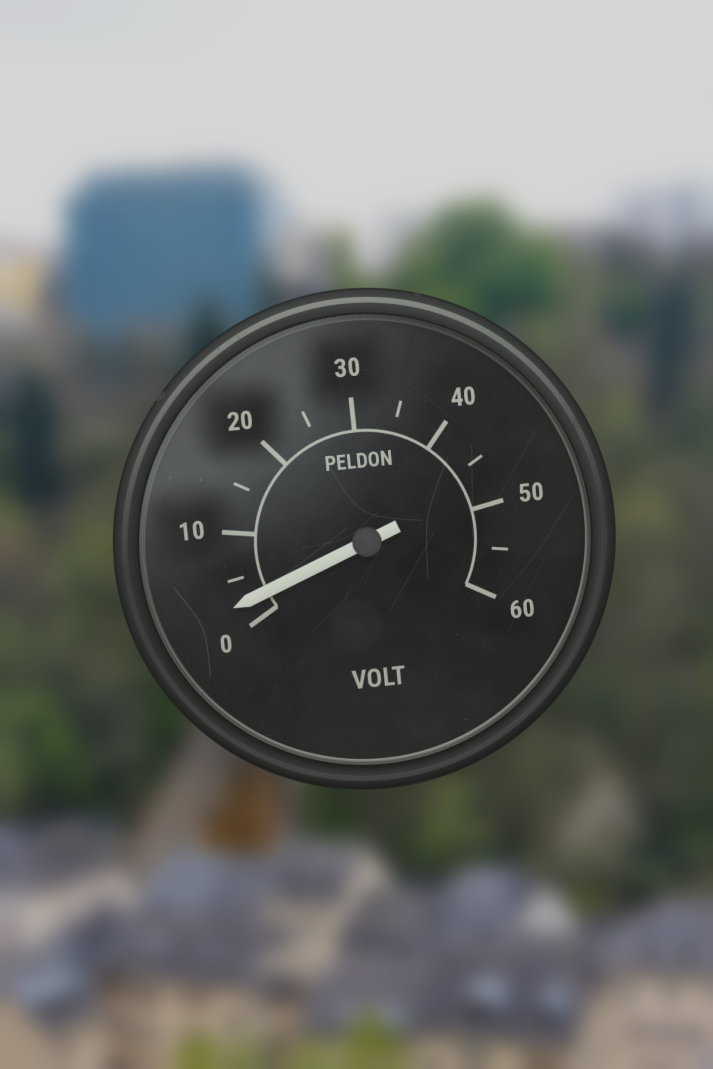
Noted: {"value": 2.5, "unit": "V"}
